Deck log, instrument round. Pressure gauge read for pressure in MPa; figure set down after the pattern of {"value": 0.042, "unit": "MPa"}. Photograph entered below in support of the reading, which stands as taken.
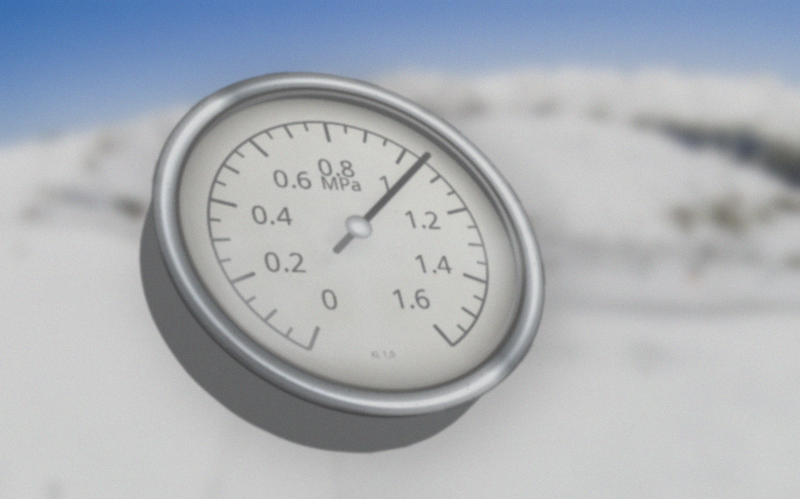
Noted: {"value": 1.05, "unit": "MPa"}
